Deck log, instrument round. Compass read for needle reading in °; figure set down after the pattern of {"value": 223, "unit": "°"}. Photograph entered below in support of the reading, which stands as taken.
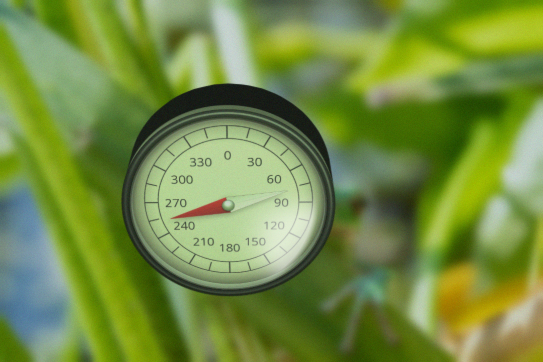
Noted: {"value": 255, "unit": "°"}
